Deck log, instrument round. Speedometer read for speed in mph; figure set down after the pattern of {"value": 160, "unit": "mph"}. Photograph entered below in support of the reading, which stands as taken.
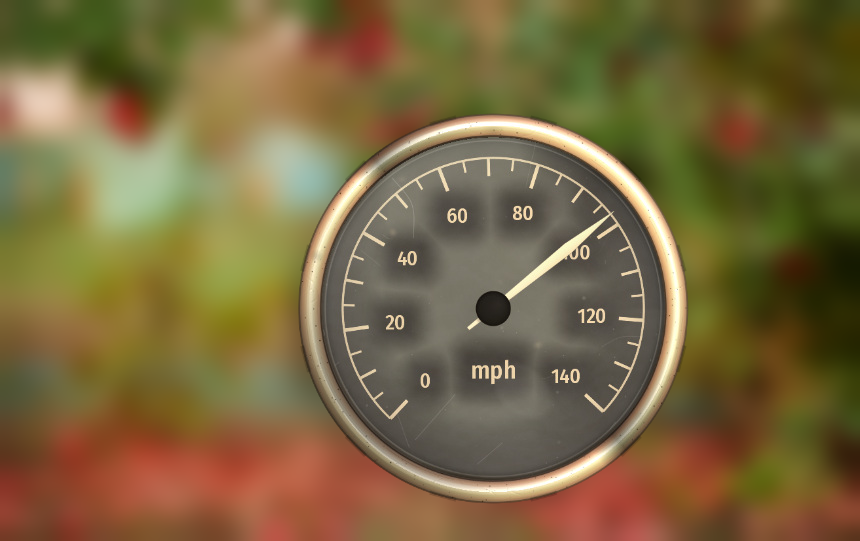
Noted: {"value": 97.5, "unit": "mph"}
